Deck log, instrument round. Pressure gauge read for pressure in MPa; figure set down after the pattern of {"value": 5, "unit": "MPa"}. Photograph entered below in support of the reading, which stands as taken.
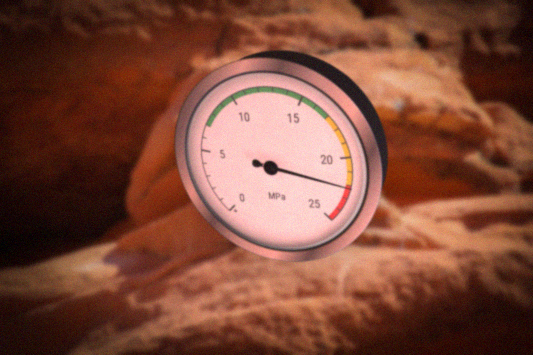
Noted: {"value": 22, "unit": "MPa"}
